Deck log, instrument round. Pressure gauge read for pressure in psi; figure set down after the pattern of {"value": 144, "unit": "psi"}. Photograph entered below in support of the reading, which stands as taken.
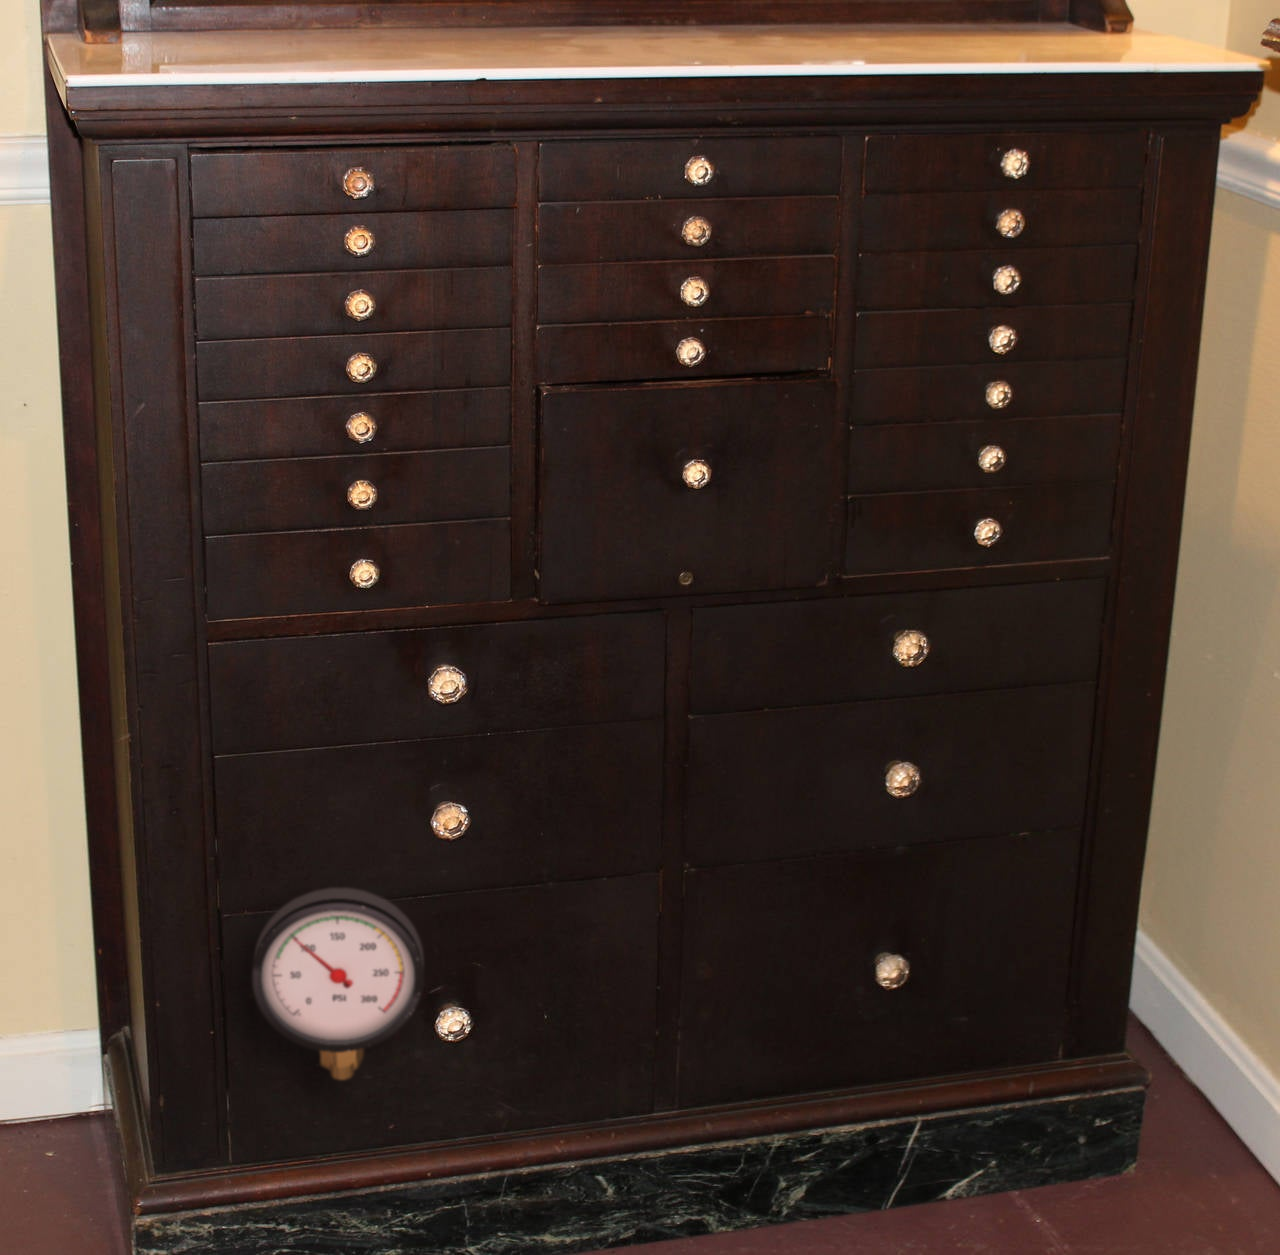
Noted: {"value": 100, "unit": "psi"}
